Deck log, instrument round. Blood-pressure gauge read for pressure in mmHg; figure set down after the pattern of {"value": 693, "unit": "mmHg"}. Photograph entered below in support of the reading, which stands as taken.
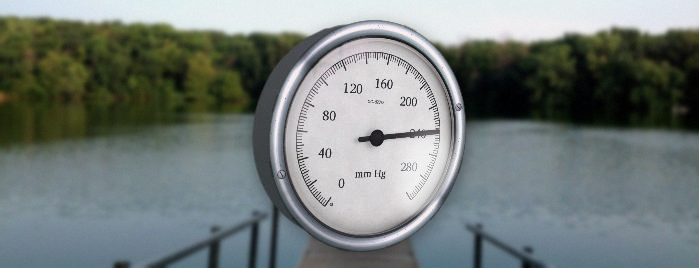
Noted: {"value": 240, "unit": "mmHg"}
